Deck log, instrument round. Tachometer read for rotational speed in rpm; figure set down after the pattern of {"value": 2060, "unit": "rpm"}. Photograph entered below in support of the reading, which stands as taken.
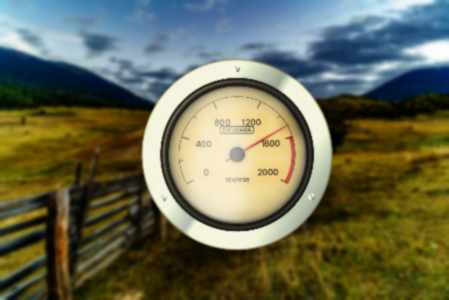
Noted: {"value": 1500, "unit": "rpm"}
